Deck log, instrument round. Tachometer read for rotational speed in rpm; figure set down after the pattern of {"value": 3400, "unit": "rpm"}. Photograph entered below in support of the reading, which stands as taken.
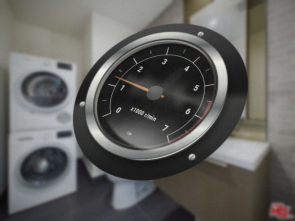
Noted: {"value": 1250, "unit": "rpm"}
